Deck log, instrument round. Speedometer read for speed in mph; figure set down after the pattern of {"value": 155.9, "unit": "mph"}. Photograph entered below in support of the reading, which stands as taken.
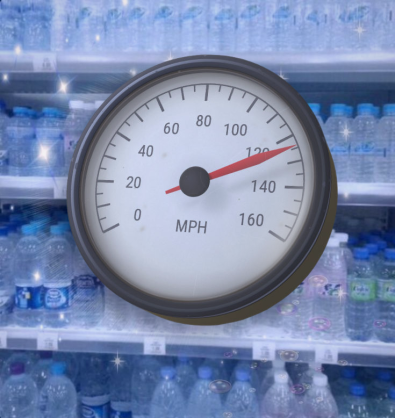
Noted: {"value": 125, "unit": "mph"}
